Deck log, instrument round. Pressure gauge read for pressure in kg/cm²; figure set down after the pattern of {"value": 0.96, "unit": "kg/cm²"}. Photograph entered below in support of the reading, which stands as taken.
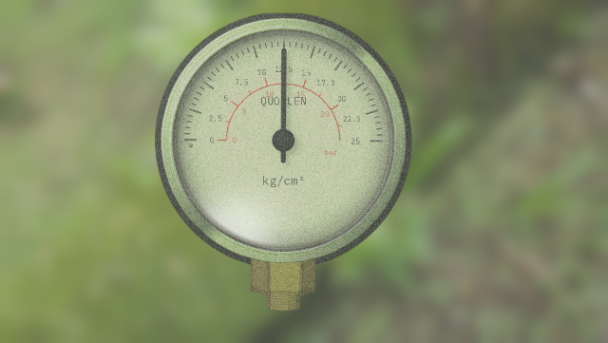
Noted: {"value": 12.5, "unit": "kg/cm²"}
